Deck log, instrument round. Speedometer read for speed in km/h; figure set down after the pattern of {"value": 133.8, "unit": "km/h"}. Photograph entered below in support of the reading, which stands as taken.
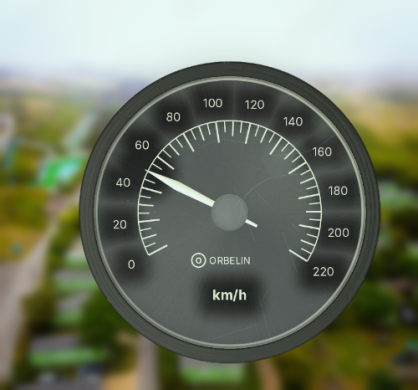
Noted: {"value": 50, "unit": "km/h"}
